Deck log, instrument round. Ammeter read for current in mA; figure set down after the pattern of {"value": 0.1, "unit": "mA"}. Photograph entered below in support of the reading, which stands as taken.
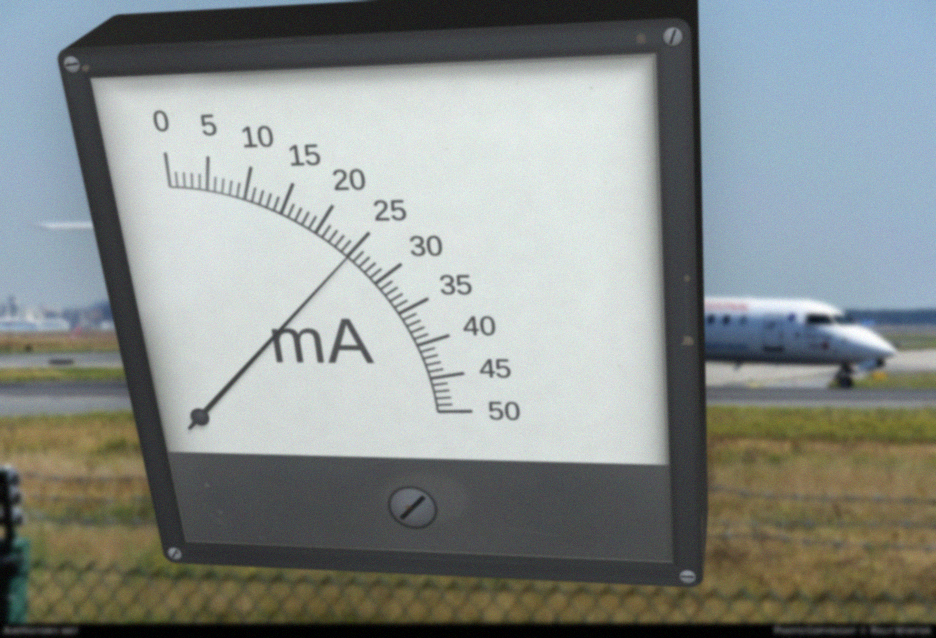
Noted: {"value": 25, "unit": "mA"}
